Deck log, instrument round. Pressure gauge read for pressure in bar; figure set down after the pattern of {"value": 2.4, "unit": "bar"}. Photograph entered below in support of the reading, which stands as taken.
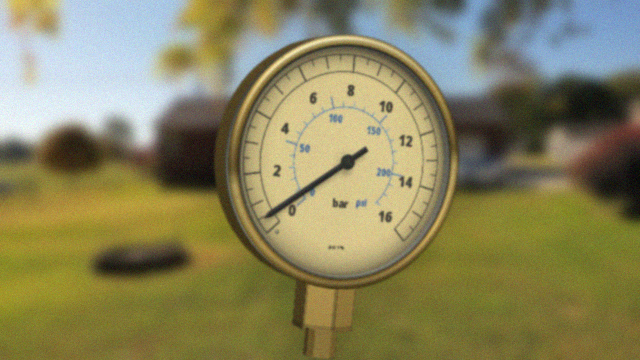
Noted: {"value": 0.5, "unit": "bar"}
